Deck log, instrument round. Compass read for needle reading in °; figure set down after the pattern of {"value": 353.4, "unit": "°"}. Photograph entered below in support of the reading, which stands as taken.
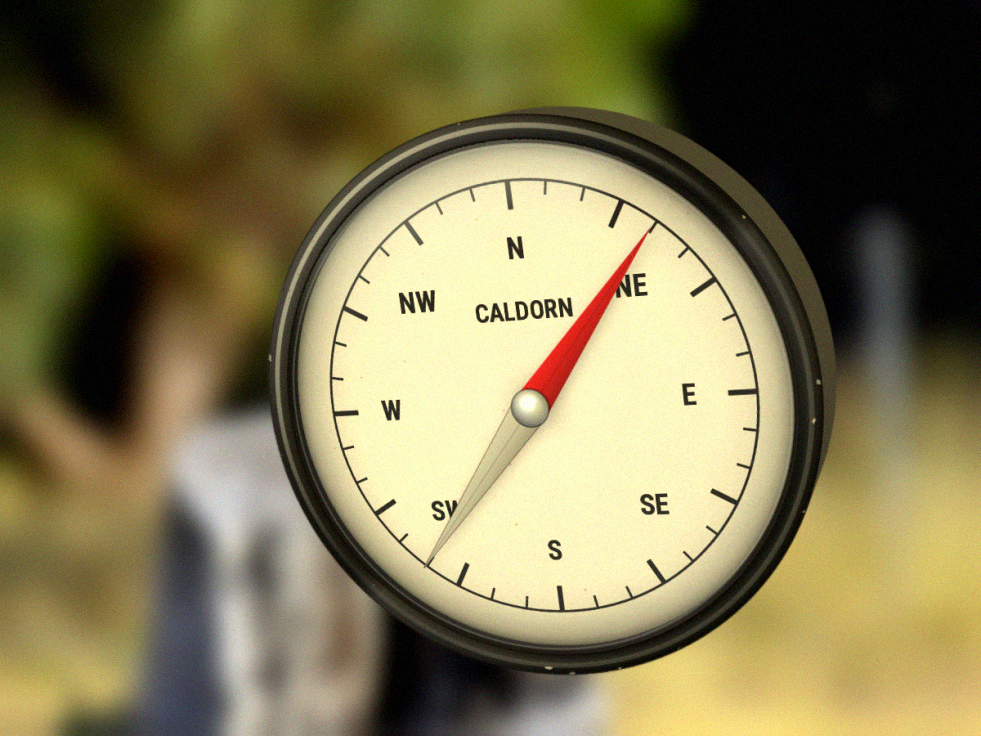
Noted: {"value": 40, "unit": "°"}
